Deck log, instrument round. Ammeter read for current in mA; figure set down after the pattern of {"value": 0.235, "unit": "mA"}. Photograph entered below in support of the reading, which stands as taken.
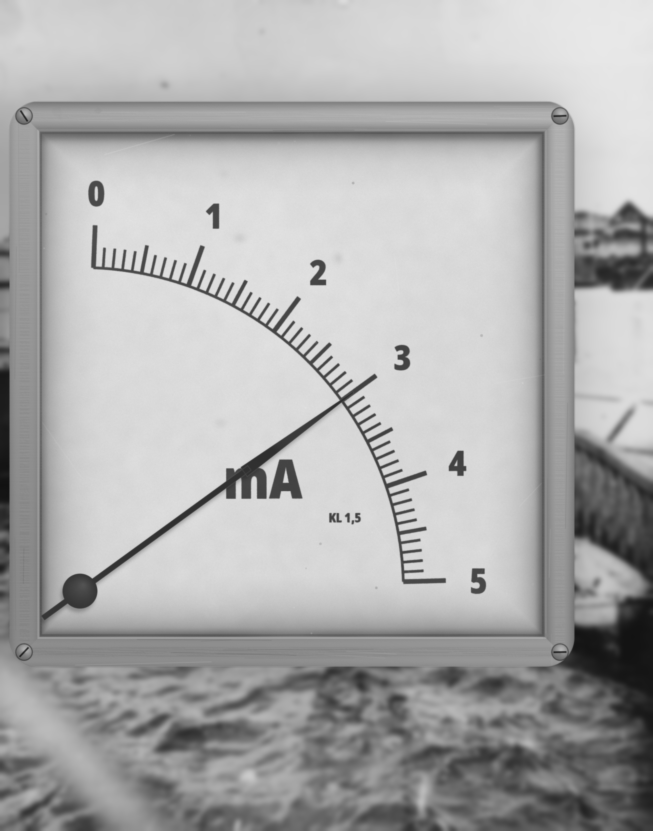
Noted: {"value": 3, "unit": "mA"}
